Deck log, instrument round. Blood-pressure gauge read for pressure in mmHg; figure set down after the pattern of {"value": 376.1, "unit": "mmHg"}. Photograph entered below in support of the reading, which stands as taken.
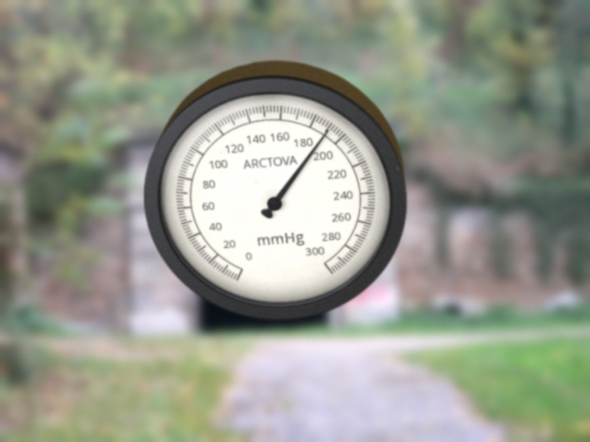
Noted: {"value": 190, "unit": "mmHg"}
